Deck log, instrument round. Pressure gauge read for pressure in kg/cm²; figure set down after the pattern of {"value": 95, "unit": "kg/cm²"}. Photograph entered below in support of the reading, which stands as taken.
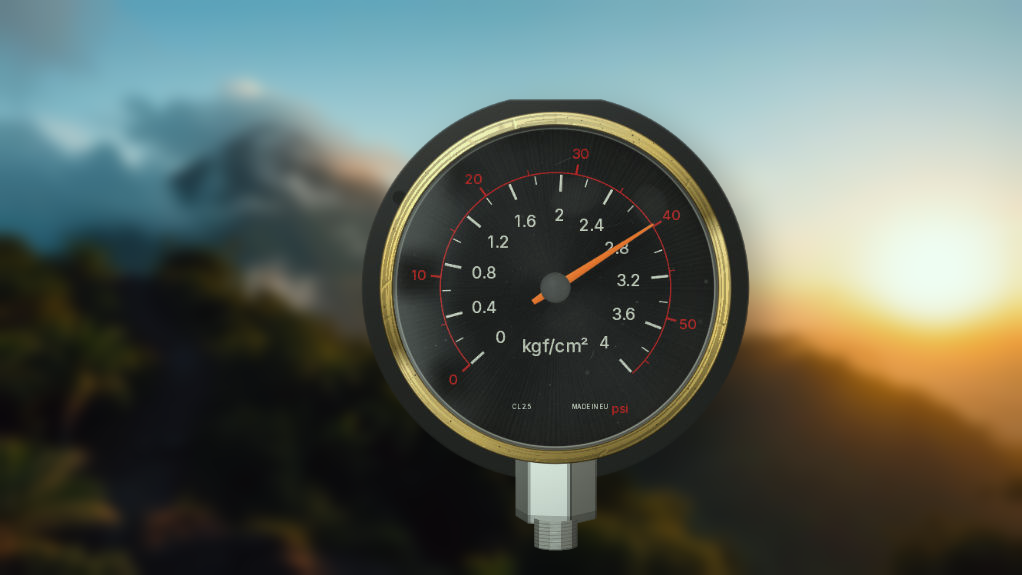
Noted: {"value": 2.8, "unit": "kg/cm²"}
